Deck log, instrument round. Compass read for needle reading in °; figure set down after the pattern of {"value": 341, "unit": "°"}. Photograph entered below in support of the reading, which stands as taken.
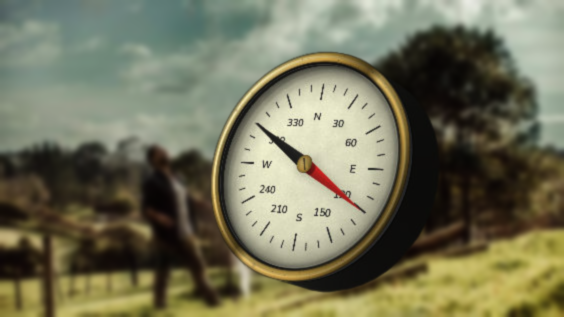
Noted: {"value": 120, "unit": "°"}
